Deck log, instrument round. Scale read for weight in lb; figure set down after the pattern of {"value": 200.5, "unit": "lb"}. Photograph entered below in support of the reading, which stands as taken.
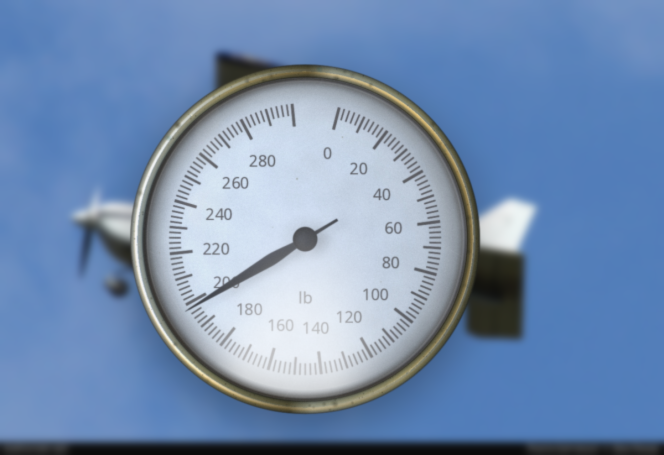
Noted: {"value": 198, "unit": "lb"}
